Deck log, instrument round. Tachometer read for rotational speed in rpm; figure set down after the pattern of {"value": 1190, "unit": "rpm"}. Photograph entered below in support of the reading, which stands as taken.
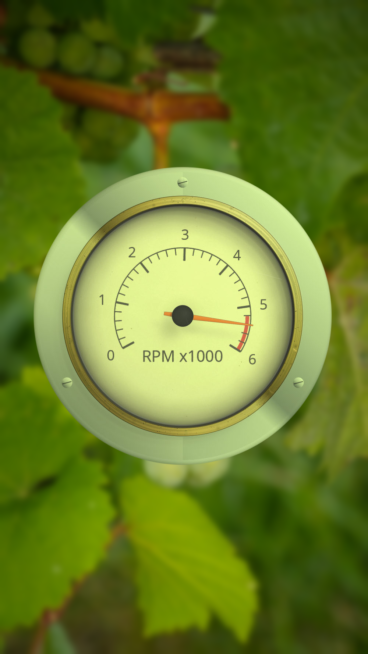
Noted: {"value": 5400, "unit": "rpm"}
